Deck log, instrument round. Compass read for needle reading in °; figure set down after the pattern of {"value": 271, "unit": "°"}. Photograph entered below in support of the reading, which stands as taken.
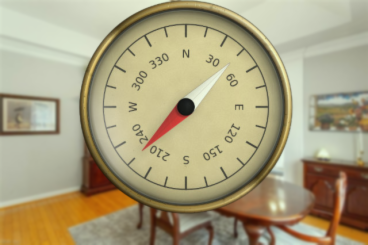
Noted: {"value": 225, "unit": "°"}
